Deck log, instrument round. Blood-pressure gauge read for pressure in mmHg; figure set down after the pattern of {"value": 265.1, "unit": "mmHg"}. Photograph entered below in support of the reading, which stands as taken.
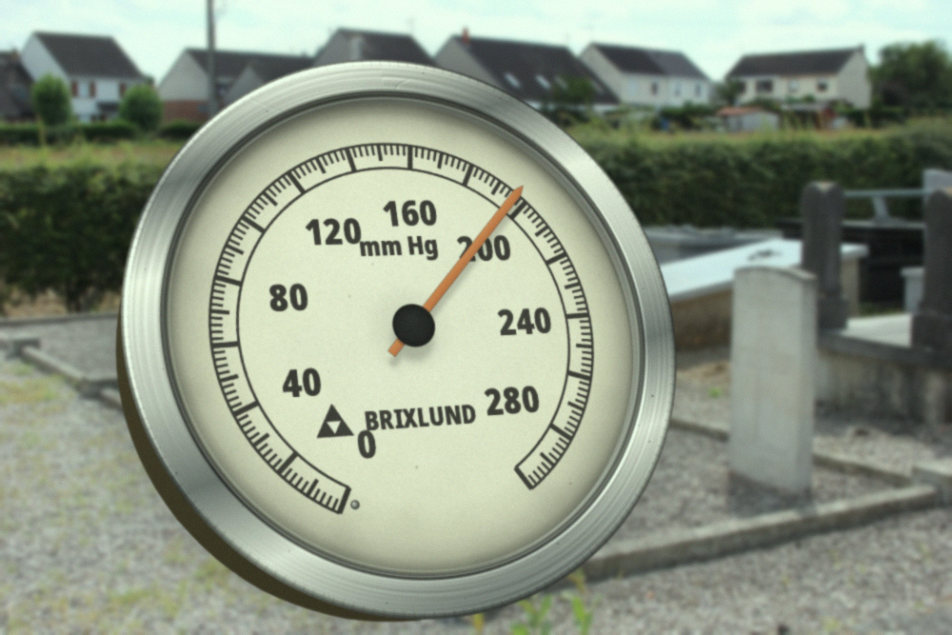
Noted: {"value": 196, "unit": "mmHg"}
